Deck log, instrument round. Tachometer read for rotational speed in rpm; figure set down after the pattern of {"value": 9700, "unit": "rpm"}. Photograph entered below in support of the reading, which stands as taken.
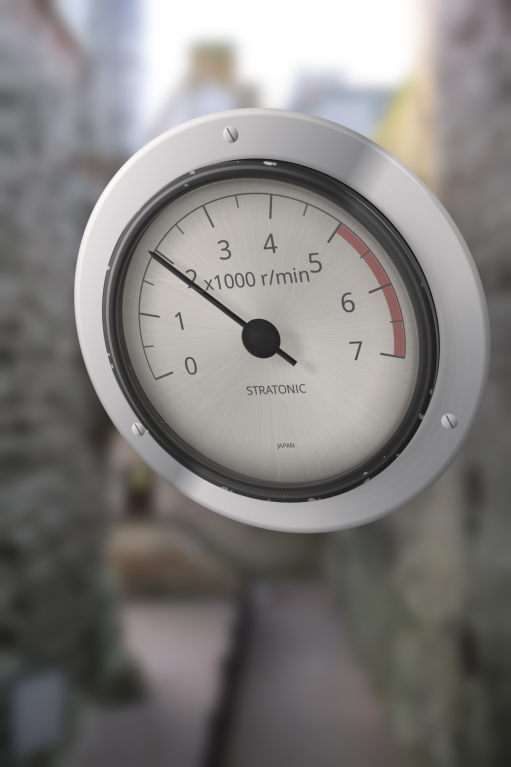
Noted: {"value": 2000, "unit": "rpm"}
